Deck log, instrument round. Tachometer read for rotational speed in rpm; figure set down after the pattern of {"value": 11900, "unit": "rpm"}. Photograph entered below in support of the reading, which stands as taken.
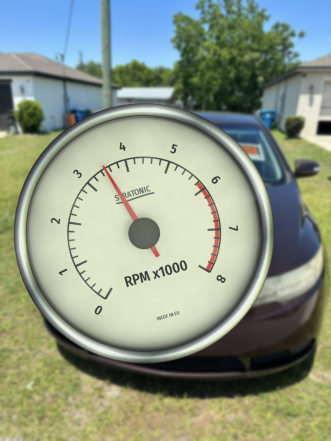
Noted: {"value": 3500, "unit": "rpm"}
